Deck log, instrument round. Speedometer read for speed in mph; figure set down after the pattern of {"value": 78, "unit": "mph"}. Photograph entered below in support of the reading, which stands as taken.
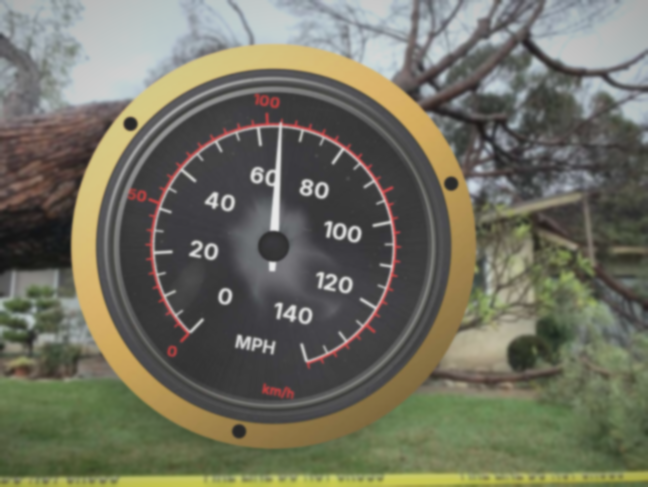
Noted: {"value": 65, "unit": "mph"}
